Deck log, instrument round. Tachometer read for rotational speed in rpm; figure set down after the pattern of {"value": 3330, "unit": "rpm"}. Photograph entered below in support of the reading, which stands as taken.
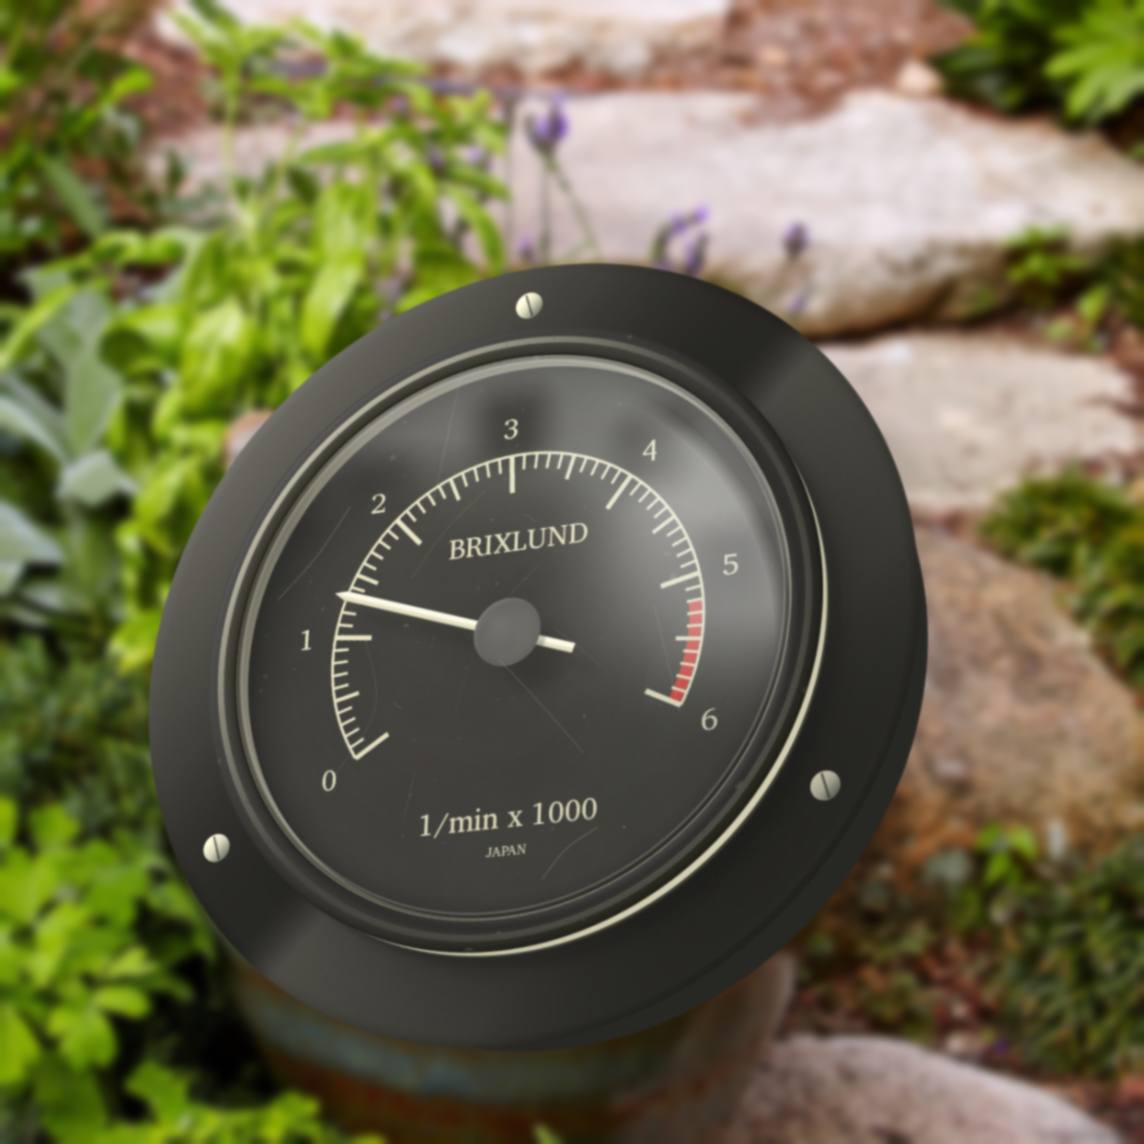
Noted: {"value": 1300, "unit": "rpm"}
